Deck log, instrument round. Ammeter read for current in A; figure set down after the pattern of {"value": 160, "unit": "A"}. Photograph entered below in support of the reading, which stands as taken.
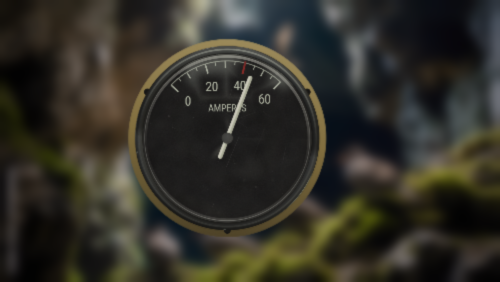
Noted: {"value": 45, "unit": "A"}
